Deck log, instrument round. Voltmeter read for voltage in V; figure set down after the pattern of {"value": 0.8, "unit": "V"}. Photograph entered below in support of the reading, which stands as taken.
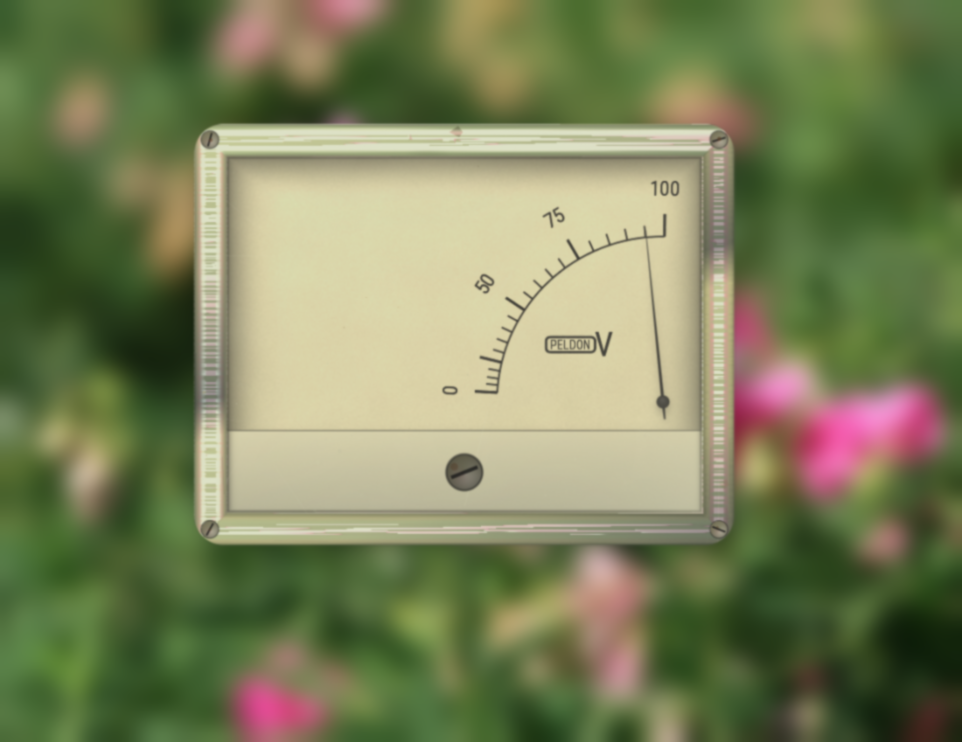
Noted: {"value": 95, "unit": "V"}
